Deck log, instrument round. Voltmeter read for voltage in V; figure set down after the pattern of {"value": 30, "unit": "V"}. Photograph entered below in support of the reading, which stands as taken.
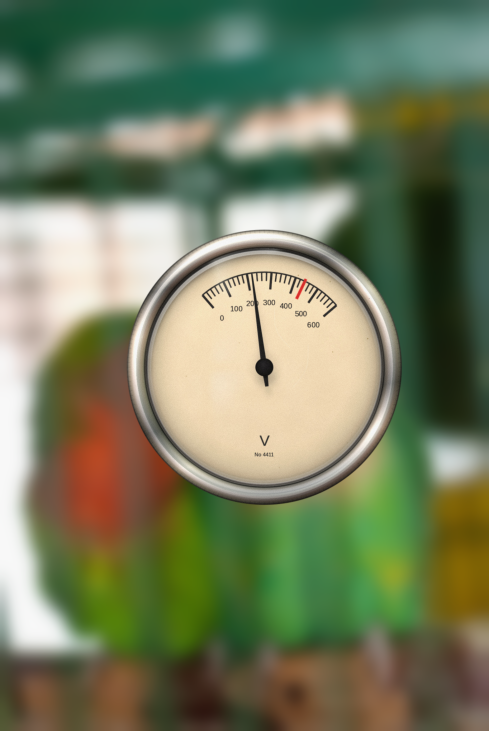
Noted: {"value": 220, "unit": "V"}
